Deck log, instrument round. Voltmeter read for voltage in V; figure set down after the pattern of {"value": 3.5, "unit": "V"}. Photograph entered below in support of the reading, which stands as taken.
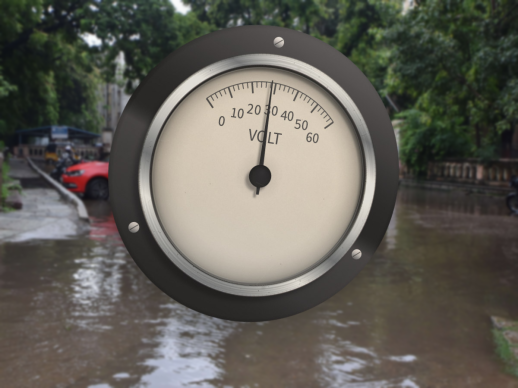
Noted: {"value": 28, "unit": "V"}
